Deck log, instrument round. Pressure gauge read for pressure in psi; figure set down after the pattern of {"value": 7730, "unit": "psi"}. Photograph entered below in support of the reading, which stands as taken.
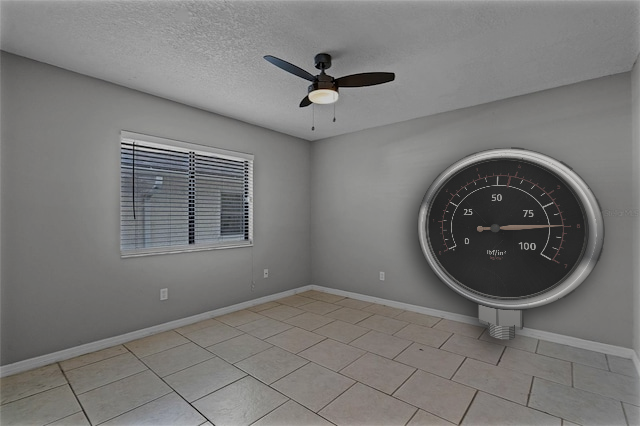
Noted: {"value": 85, "unit": "psi"}
